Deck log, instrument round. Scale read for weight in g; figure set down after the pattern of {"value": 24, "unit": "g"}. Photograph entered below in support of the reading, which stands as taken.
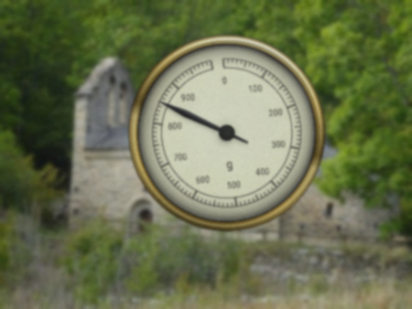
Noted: {"value": 850, "unit": "g"}
